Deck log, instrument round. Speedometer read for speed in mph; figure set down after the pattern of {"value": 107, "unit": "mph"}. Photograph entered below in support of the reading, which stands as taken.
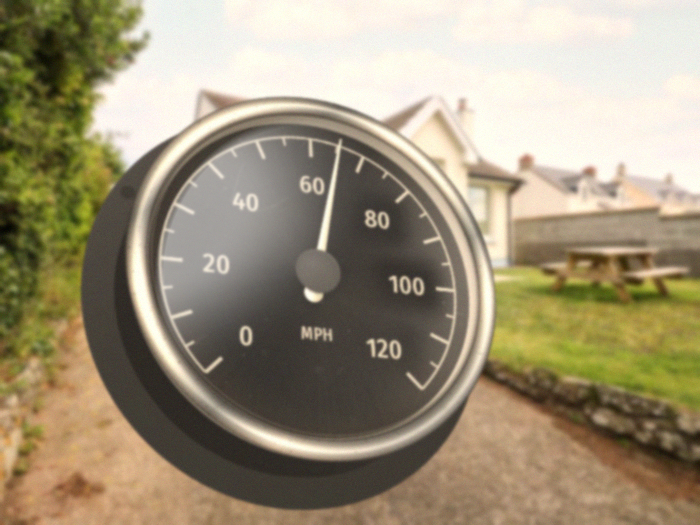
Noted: {"value": 65, "unit": "mph"}
